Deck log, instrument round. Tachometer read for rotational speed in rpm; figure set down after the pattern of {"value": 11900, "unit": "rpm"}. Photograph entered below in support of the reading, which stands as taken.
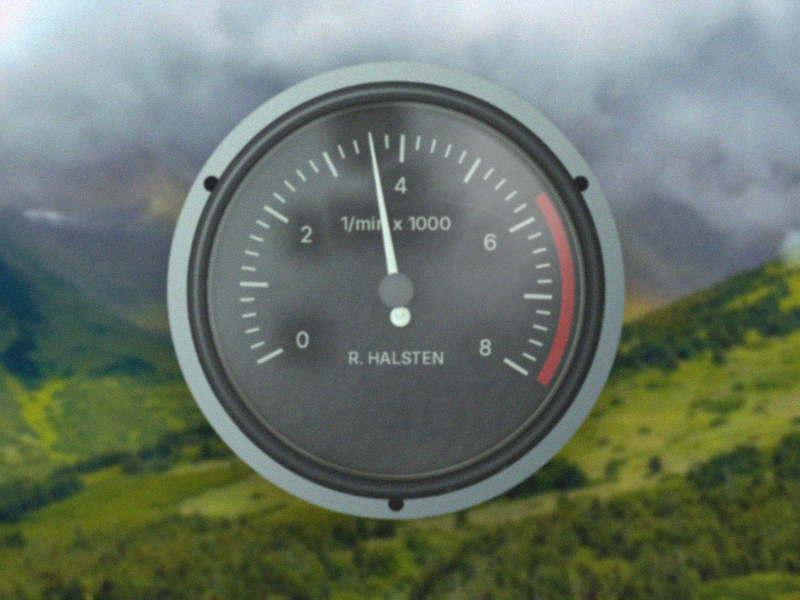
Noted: {"value": 3600, "unit": "rpm"}
